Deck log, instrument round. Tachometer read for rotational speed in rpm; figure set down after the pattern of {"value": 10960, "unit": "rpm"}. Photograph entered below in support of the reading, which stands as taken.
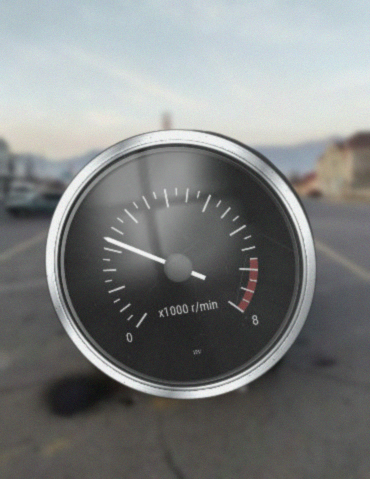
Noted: {"value": 2250, "unit": "rpm"}
